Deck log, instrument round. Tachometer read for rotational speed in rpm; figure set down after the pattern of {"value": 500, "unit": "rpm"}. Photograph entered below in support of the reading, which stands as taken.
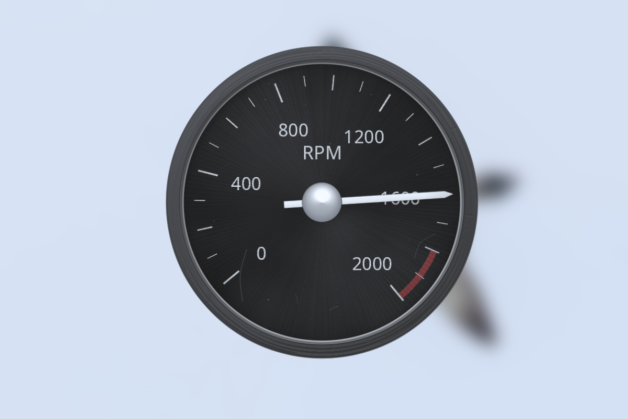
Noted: {"value": 1600, "unit": "rpm"}
